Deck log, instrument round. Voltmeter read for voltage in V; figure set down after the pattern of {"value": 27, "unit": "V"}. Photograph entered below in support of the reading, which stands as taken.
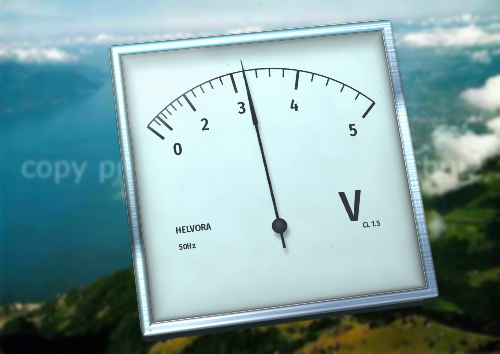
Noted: {"value": 3.2, "unit": "V"}
